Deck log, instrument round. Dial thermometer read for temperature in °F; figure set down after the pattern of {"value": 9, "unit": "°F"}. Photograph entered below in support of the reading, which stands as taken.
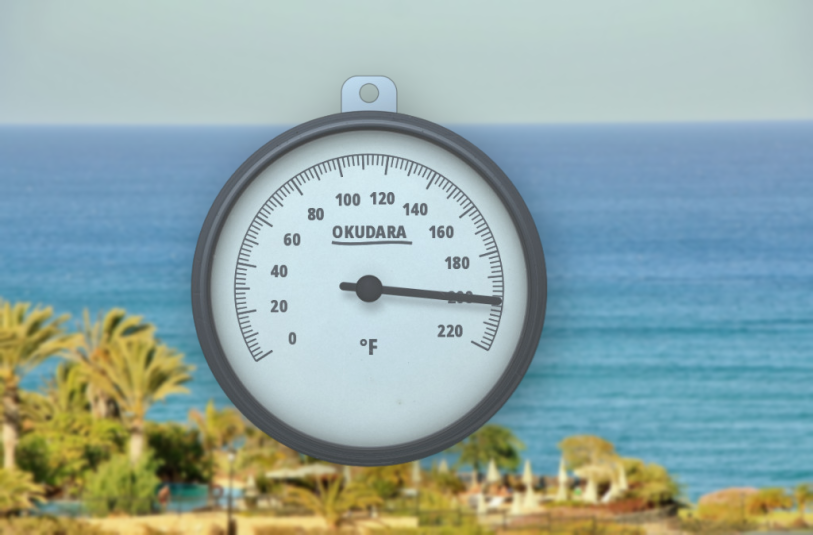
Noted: {"value": 200, "unit": "°F"}
